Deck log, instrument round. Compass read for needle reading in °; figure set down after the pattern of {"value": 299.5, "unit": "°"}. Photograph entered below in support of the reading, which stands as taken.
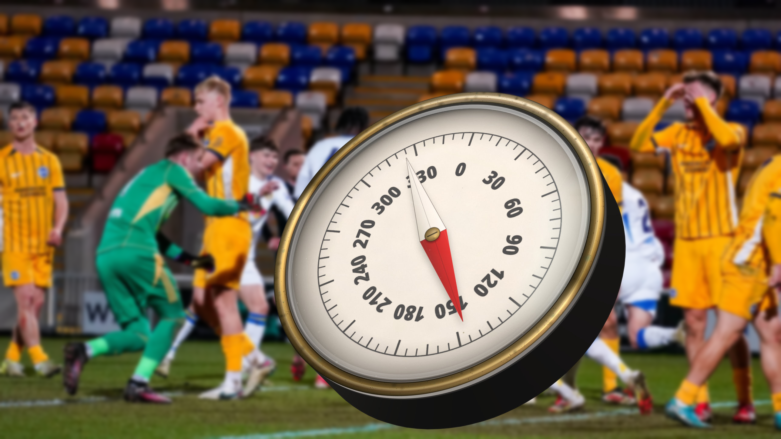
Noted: {"value": 145, "unit": "°"}
